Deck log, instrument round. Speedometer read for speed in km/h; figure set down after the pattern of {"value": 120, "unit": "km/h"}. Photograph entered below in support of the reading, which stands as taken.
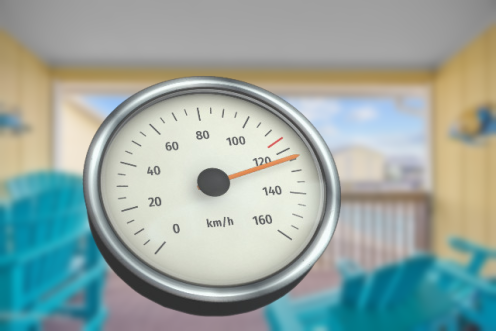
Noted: {"value": 125, "unit": "km/h"}
